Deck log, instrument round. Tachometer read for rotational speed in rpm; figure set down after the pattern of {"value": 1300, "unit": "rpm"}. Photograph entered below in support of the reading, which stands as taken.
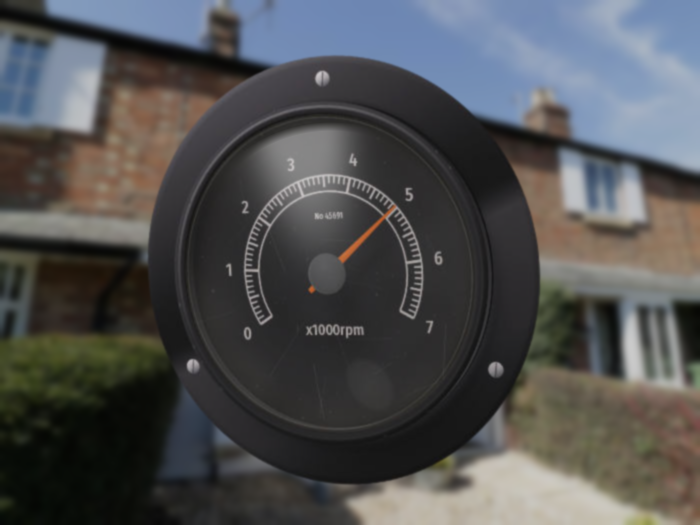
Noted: {"value": 5000, "unit": "rpm"}
